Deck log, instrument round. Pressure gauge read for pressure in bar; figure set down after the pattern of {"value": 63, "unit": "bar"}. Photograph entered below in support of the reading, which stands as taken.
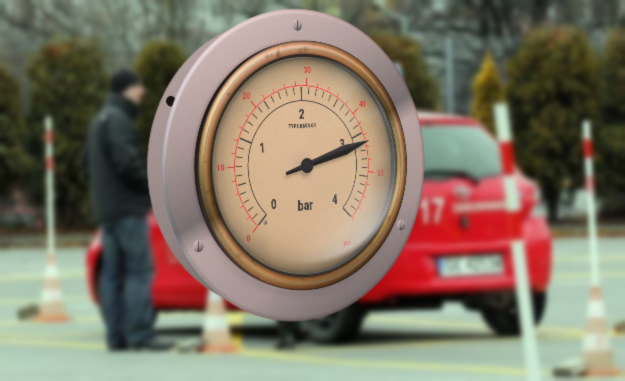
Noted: {"value": 3.1, "unit": "bar"}
